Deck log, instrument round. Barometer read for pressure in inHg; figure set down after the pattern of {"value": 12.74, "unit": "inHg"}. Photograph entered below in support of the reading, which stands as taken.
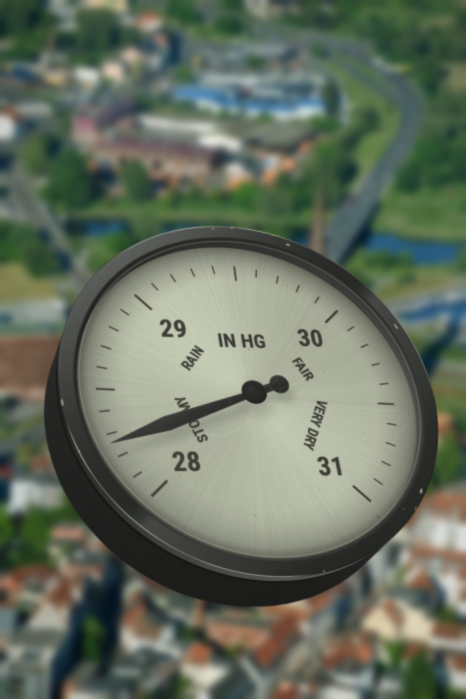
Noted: {"value": 28.25, "unit": "inHg"}
